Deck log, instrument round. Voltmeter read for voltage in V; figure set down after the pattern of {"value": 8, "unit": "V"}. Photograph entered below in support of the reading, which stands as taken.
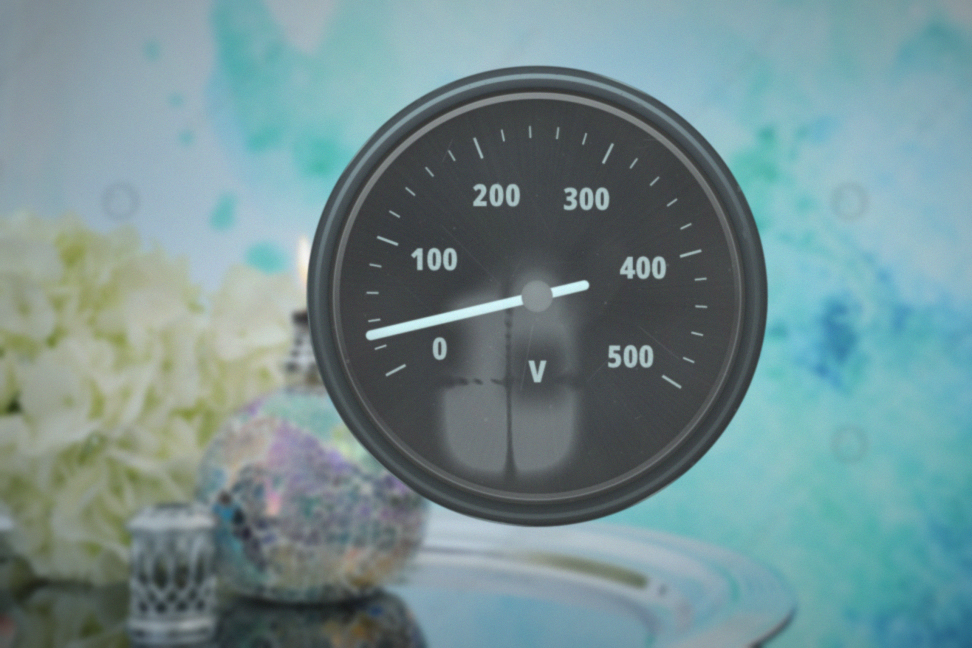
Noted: {"value": 30, "unit": "V"}
